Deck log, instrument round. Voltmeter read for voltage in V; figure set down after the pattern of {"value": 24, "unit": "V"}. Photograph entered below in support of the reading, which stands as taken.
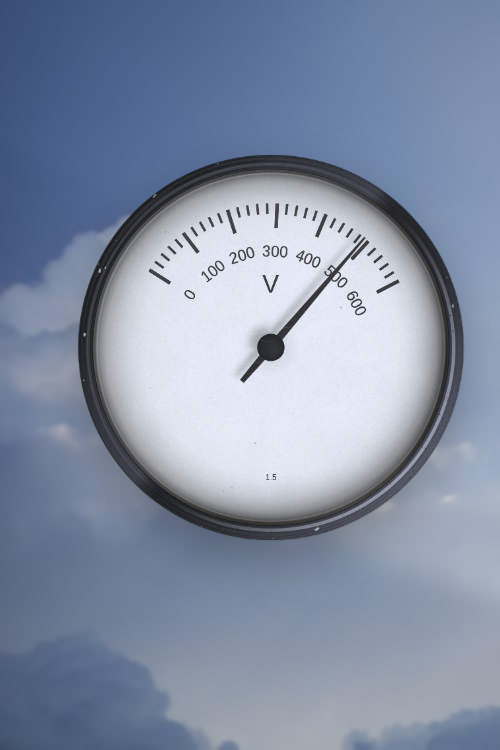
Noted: {"value": 490, "unit": "V"}
